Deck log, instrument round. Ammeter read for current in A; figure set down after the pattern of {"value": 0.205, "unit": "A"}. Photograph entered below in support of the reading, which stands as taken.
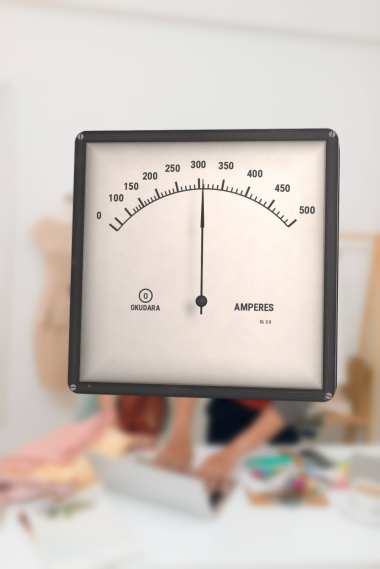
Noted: {"value": 310, "unit": "A"}
